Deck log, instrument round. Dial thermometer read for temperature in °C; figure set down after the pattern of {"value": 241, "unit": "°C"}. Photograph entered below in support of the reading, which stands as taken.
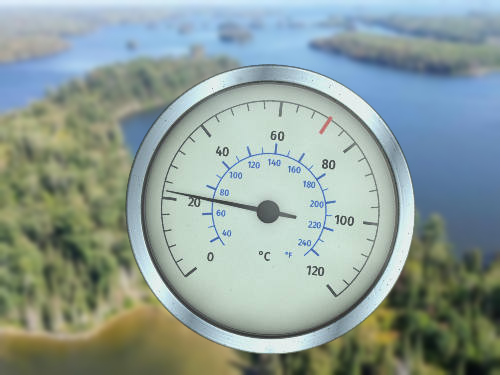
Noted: {"value": 22, "unit": "°C"}
